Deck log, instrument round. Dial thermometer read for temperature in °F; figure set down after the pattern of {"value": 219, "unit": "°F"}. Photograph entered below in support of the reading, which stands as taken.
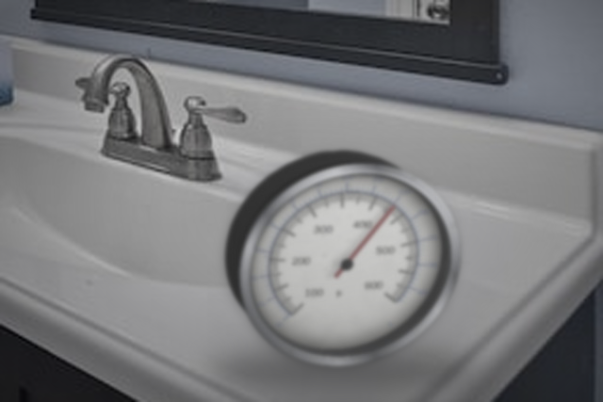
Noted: {"value": 425, "unit": "°F"}
